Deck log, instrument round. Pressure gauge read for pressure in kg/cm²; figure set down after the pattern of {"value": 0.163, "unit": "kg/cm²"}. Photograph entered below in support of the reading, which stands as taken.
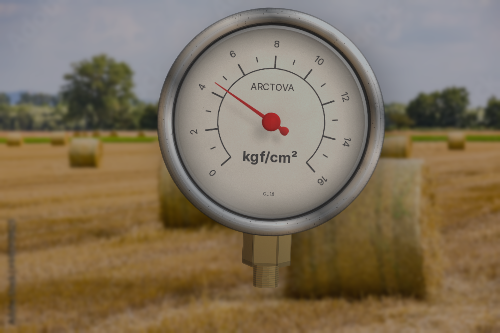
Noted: {"value": 4.5, "unit": "kg/cm²"}
